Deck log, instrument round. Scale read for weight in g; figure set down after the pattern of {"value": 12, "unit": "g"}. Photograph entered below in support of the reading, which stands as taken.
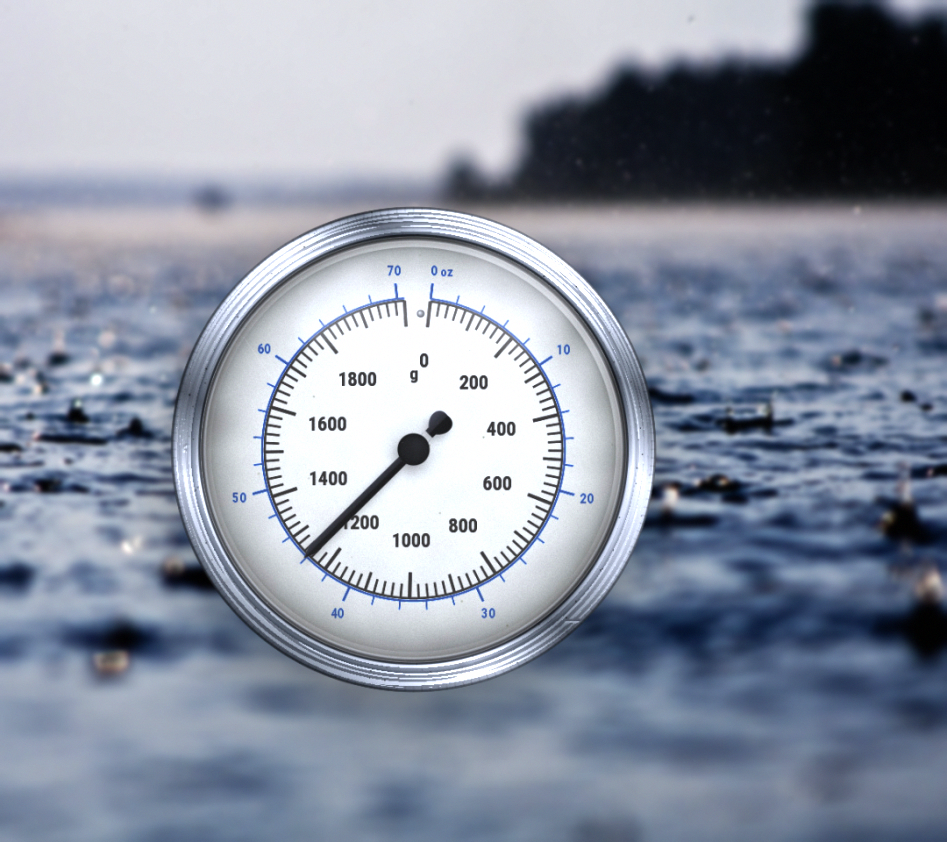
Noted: {"value": 1250, "unit": "g"}
